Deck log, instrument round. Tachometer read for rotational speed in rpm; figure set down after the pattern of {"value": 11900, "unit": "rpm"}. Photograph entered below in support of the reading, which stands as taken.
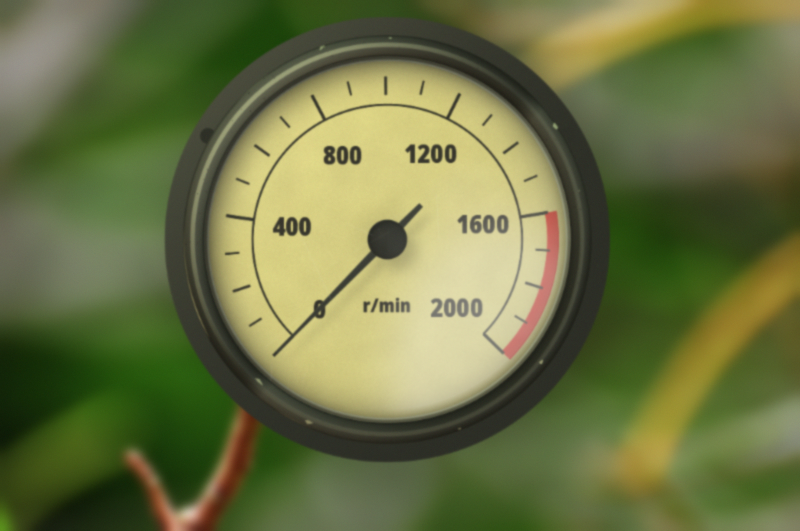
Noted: {"value": 0, "unit": "rpm"}
